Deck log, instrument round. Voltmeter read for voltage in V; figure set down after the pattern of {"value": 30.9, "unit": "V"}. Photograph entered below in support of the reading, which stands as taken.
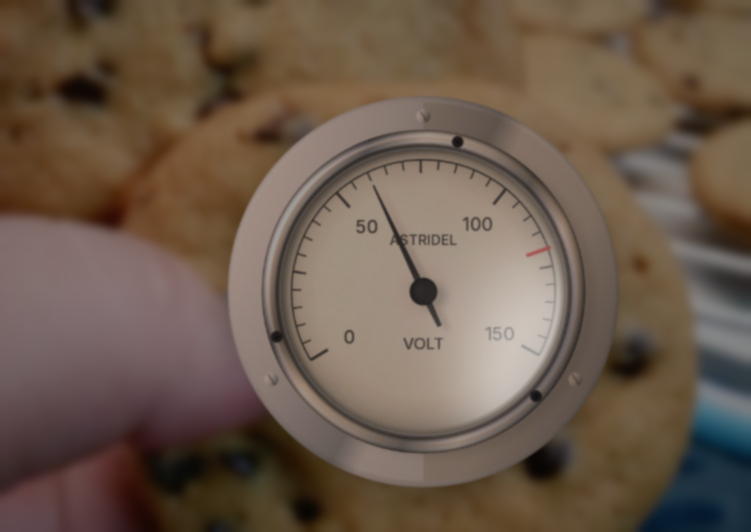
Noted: {"value": 60, "unit": "V"}
